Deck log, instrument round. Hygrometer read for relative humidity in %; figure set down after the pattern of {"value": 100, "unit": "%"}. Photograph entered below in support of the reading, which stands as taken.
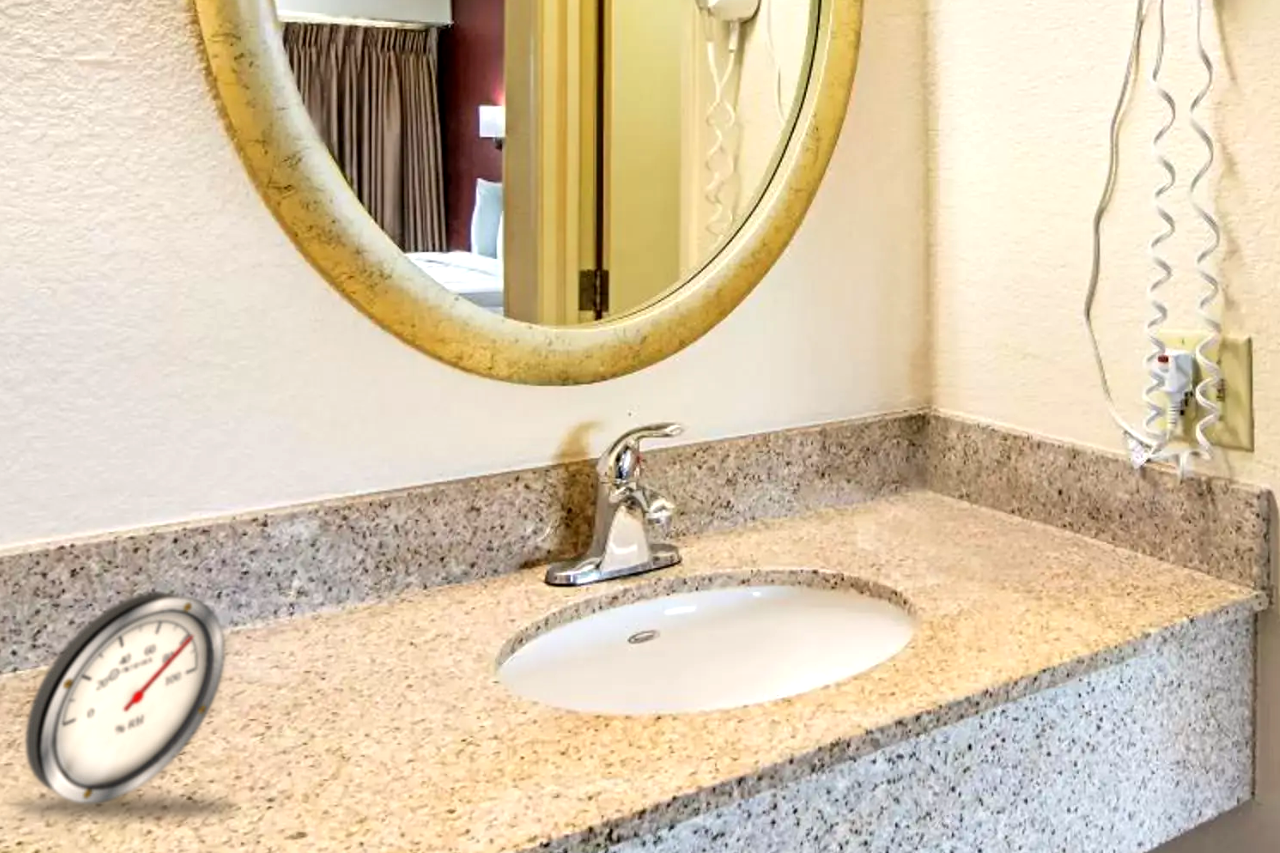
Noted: {"value": 80, "unit": "%"}
